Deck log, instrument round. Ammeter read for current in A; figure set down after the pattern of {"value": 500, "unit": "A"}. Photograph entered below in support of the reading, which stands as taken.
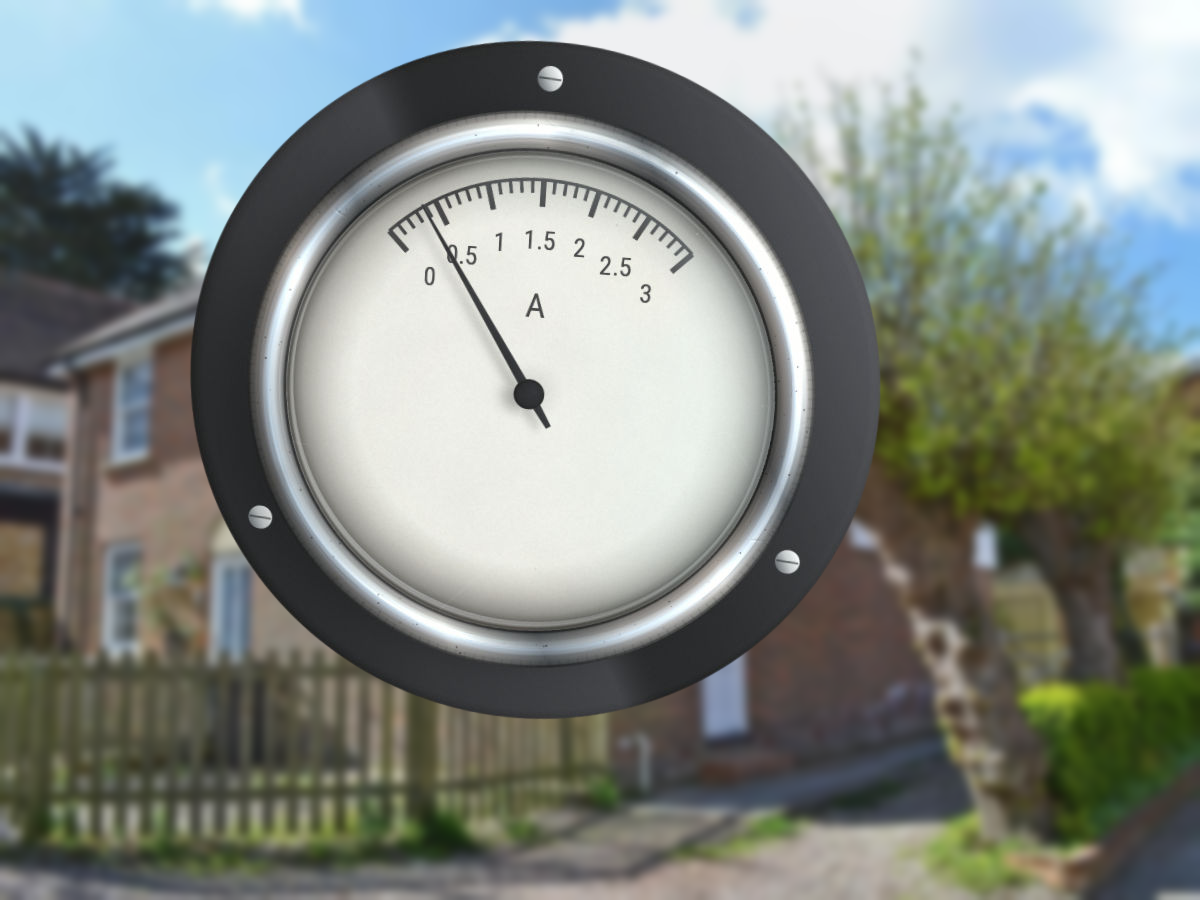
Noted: {"value": 0.4, "unit": "A"}
